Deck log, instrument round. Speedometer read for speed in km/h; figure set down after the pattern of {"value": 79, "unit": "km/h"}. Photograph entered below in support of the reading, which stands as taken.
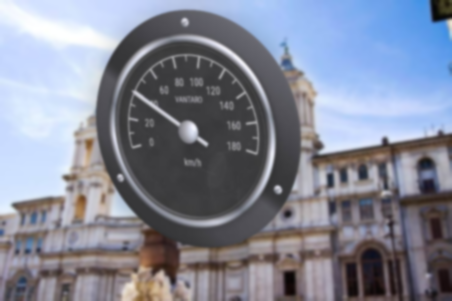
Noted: {"value": 40, "unit": "km/h"}
